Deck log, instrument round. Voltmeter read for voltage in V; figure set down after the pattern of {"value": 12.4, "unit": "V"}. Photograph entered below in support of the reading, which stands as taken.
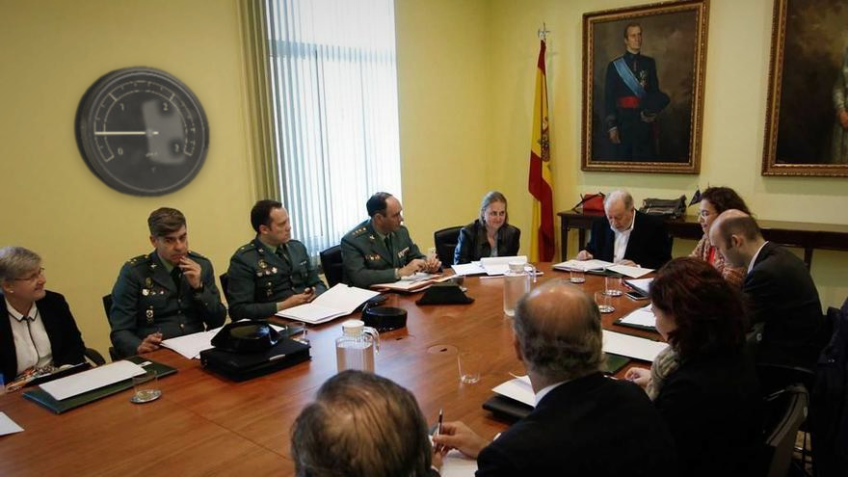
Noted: {"value": 0.4, "unit": "V"}
